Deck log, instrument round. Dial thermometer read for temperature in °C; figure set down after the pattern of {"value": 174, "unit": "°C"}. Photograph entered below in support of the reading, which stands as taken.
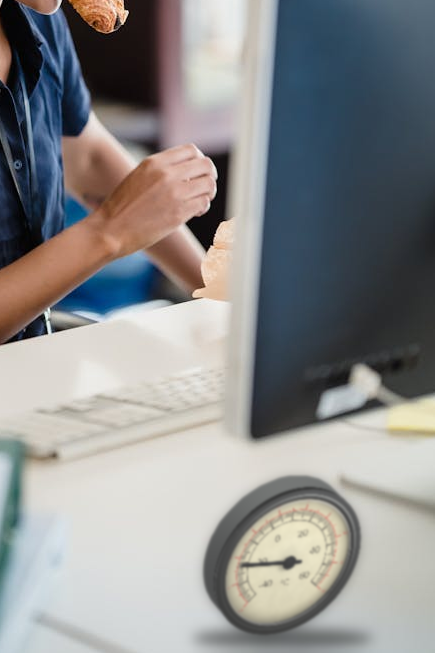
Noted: {"value": -20, "unit": "°C"}
